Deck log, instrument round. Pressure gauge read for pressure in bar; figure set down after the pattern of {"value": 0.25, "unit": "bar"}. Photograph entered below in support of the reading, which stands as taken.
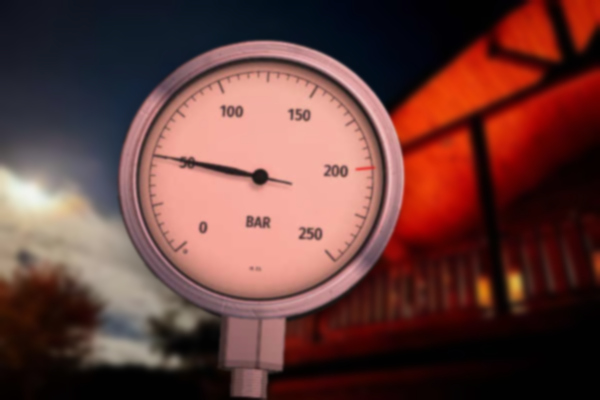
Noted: {"value": 50, "unit": "bar"}
